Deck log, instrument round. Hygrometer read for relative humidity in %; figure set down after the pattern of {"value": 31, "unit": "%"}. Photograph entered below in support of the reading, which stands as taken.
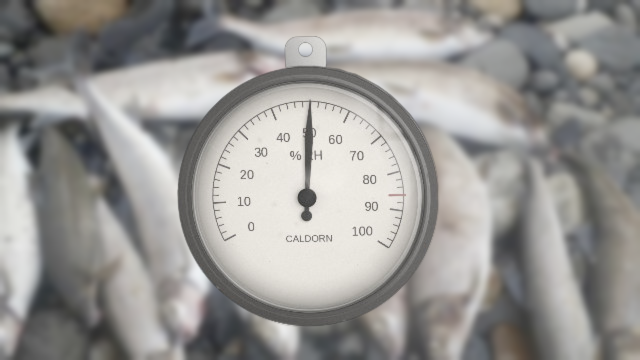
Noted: {"value": 50, "unit": "%"}
